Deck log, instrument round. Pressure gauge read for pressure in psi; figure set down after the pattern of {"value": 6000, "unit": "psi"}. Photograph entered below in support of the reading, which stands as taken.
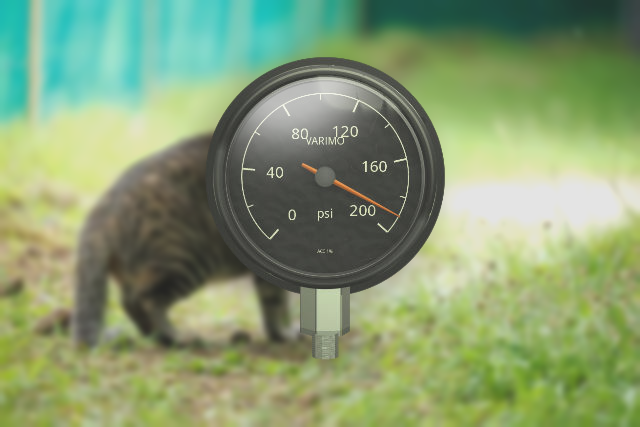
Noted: {"value": 190, "unit": "psi"}
